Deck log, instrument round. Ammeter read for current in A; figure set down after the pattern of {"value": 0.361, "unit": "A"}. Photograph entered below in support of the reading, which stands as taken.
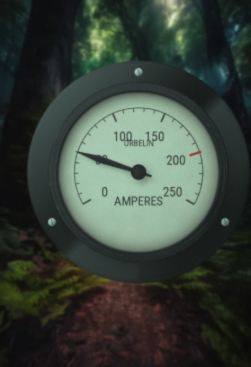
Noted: {"value": 50, "unit": "A"}
